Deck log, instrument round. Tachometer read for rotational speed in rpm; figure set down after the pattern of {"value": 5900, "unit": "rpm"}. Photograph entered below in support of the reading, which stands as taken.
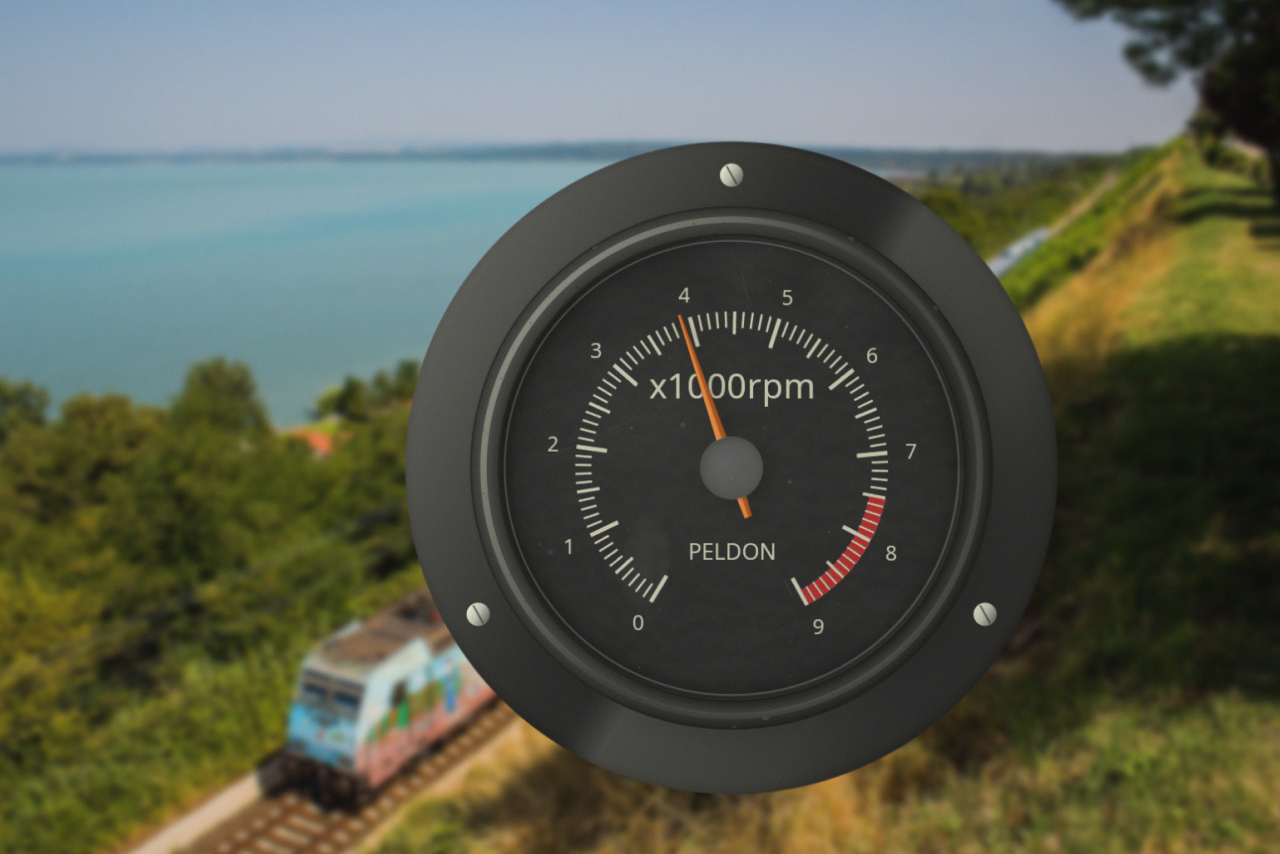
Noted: {"value": 3900, "unit": "rpm"}
